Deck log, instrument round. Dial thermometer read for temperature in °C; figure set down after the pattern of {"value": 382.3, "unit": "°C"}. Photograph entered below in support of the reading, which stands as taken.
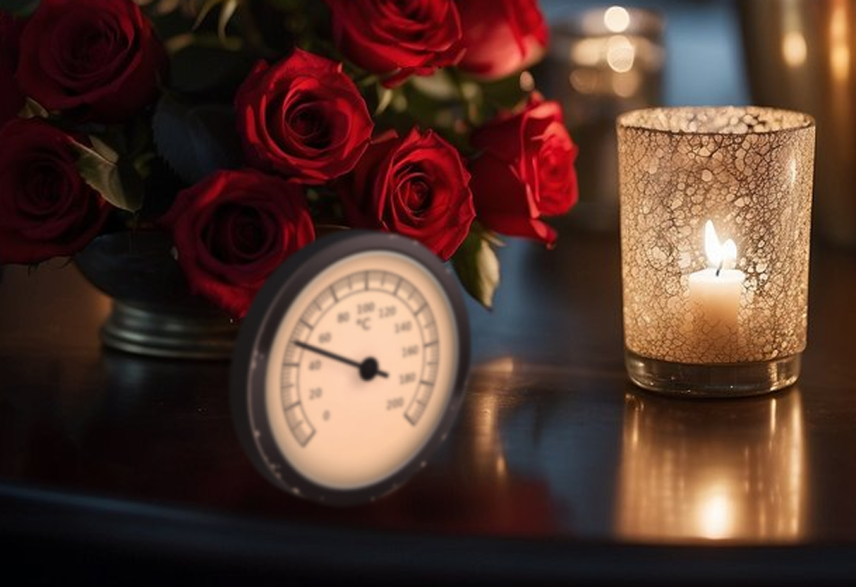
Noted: {"value": 50, "unit": "°C"}
